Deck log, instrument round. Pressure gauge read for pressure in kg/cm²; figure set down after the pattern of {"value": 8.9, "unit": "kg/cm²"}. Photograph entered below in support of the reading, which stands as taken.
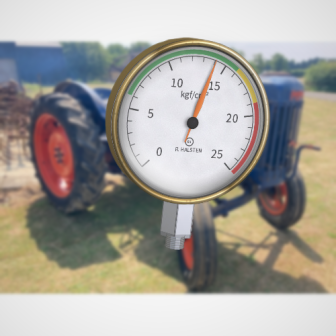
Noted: {"value": 14, "unit": "kg/cm²"}
